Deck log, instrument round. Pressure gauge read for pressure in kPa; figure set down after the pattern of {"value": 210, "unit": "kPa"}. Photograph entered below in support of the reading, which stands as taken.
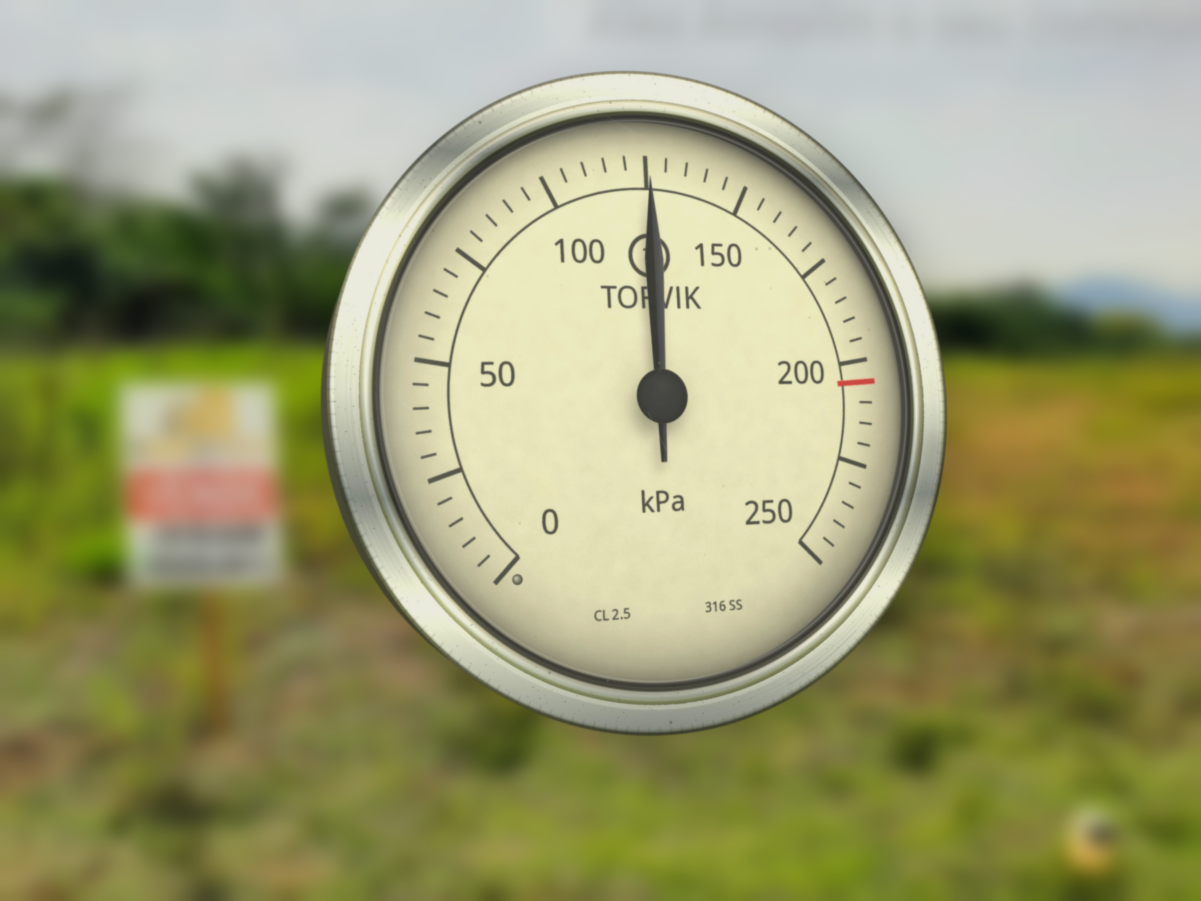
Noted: {"value": 125, "unit": "kPa"}
